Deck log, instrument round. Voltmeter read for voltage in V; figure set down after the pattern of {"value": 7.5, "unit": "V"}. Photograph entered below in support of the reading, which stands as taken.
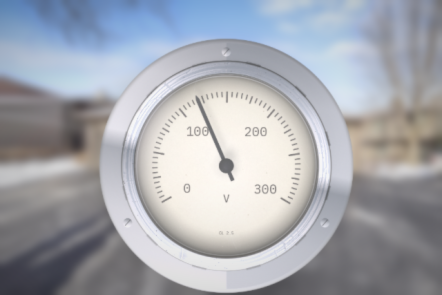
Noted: {"value": 120, "unit": "V"}
